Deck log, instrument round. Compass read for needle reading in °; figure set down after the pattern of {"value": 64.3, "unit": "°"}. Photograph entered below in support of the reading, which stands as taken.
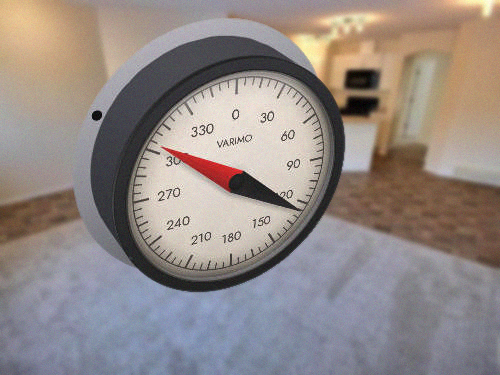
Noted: {"value": 305, "unit": "°"}
